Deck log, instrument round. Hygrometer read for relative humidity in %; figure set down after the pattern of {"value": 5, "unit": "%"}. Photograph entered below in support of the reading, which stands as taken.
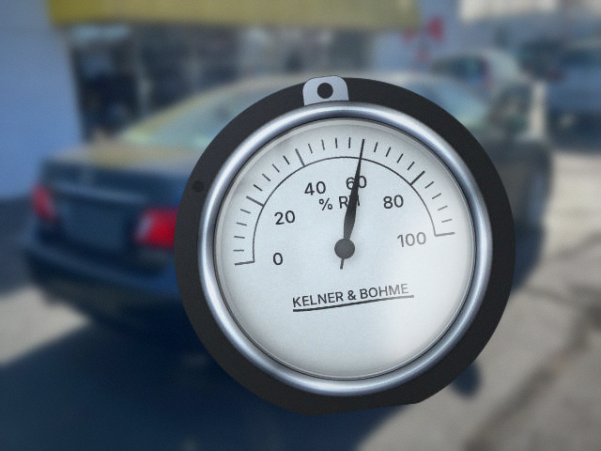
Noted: {"value": 60, "unit": "%"}
